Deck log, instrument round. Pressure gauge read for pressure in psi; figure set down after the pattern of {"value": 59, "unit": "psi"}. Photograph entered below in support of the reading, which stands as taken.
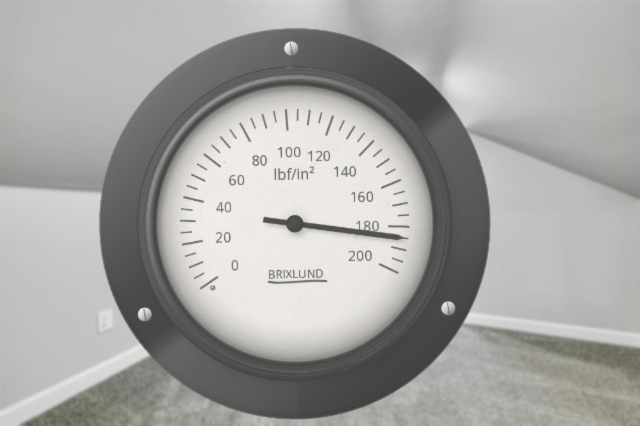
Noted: {"value": 185, "unit": "psi"}
